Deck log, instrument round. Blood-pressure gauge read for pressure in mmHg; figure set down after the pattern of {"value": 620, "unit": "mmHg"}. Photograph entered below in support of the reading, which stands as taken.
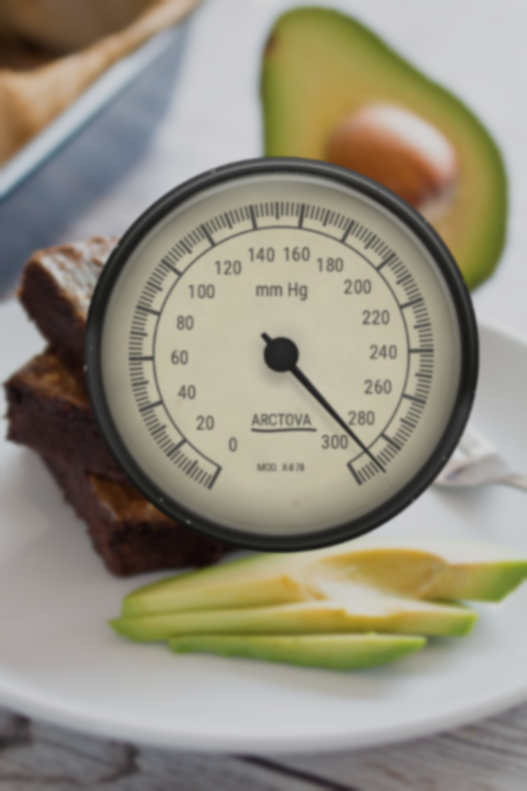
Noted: {"value": 290, "unit": "mmHg"}
